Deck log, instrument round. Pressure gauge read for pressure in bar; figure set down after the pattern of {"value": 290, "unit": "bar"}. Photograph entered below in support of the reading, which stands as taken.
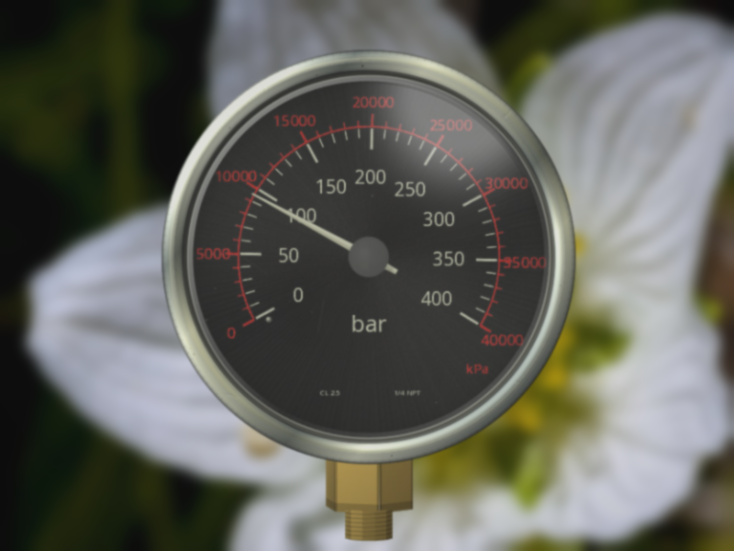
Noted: {"value": 95, "unit": "bar"}
